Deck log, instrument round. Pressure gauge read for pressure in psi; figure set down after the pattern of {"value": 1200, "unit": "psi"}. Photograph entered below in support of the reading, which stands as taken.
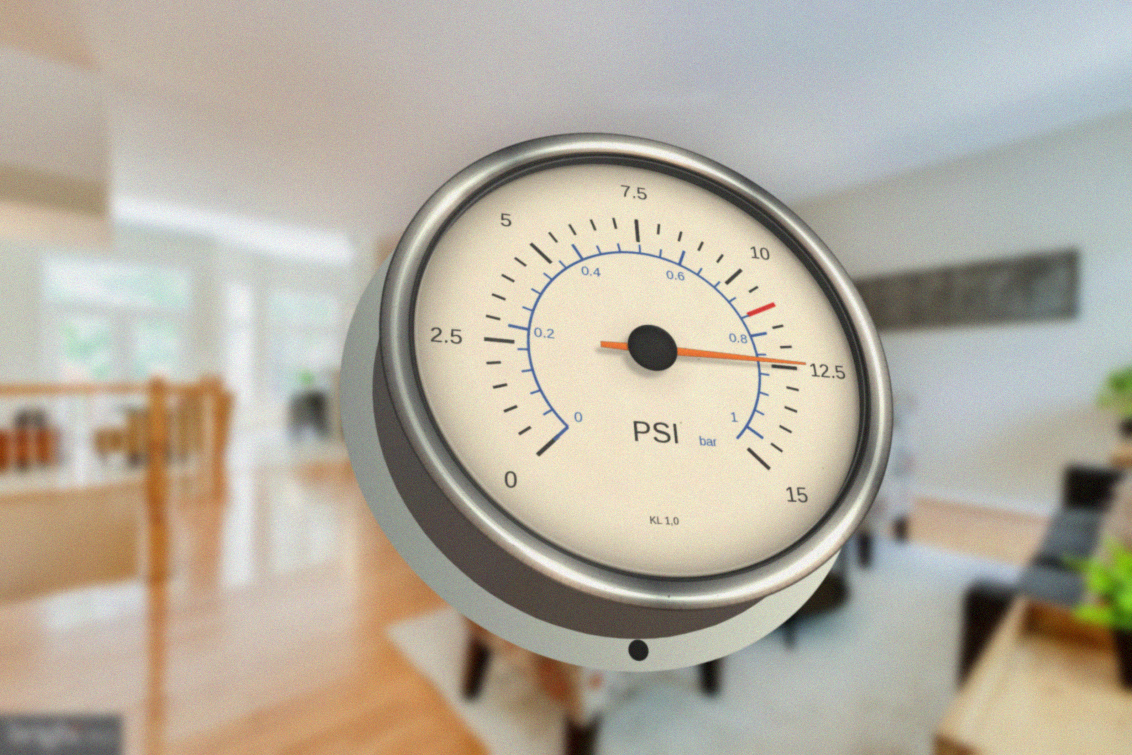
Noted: {"value": 12.5, "unit": "psi"}
